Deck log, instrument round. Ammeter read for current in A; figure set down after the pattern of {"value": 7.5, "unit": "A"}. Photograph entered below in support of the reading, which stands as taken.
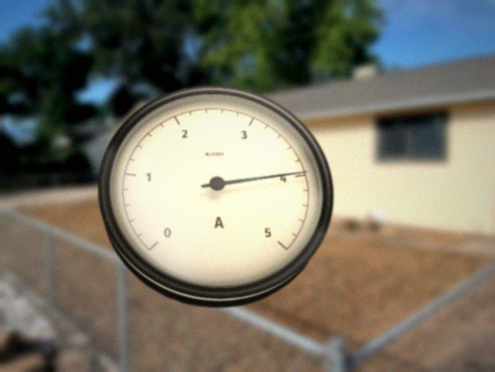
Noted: {"value": 4, "unit": "A"}
